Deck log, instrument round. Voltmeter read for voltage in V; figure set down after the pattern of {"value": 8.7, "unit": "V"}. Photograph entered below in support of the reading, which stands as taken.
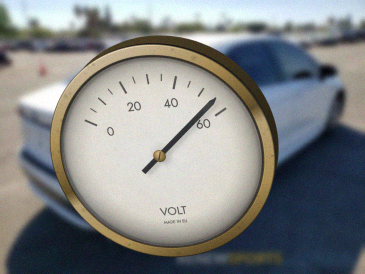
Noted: {"value": 55, "unit": "V"}
